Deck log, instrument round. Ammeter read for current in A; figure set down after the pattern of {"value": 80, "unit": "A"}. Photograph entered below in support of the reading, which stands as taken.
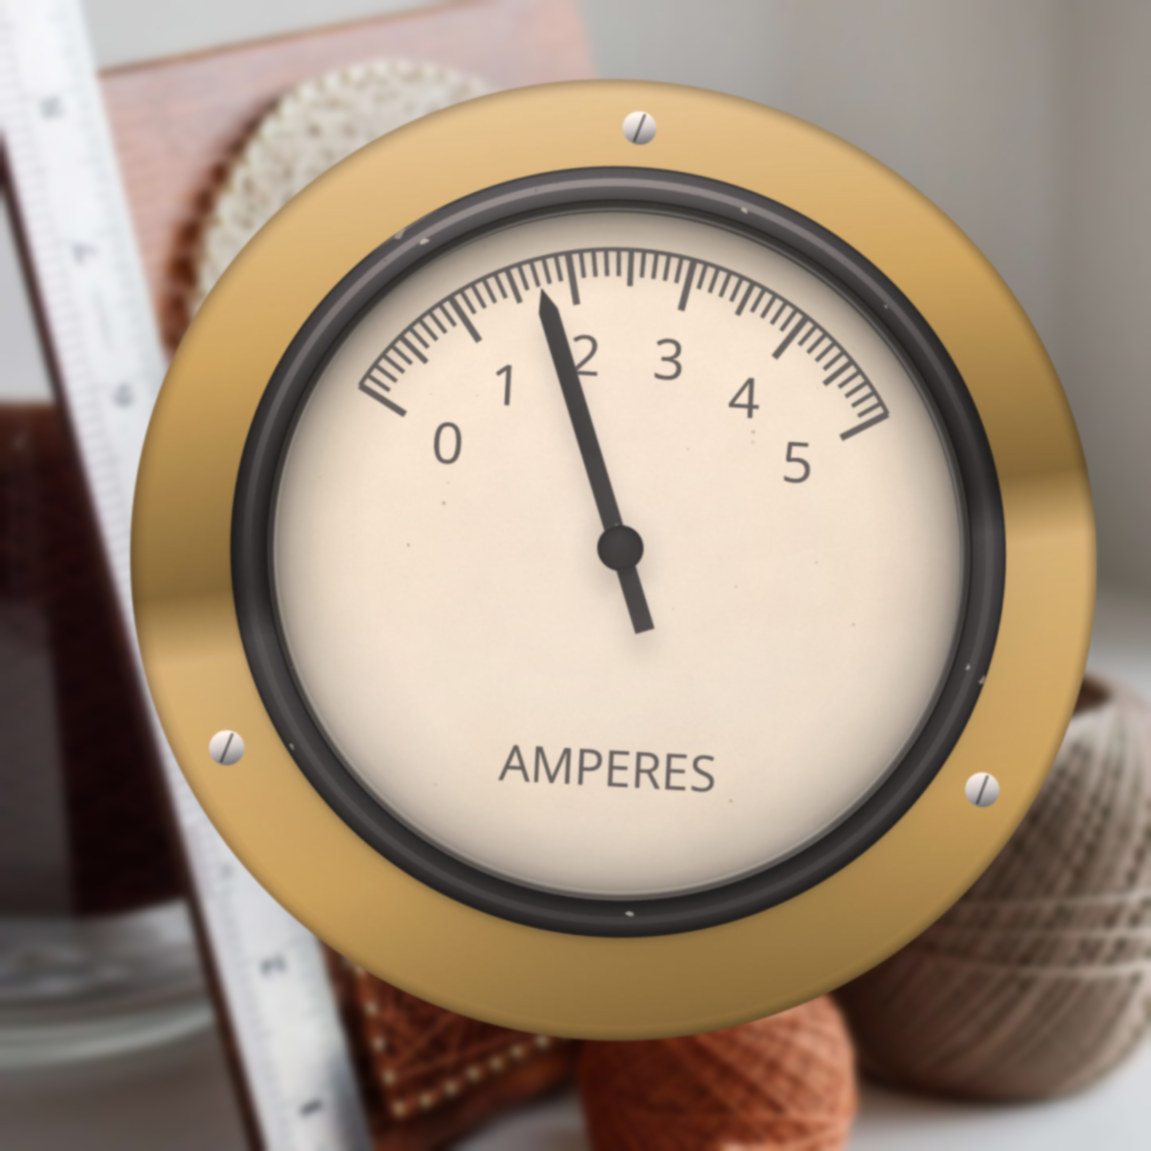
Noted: {"value": 1.7, "unit": "A"}
